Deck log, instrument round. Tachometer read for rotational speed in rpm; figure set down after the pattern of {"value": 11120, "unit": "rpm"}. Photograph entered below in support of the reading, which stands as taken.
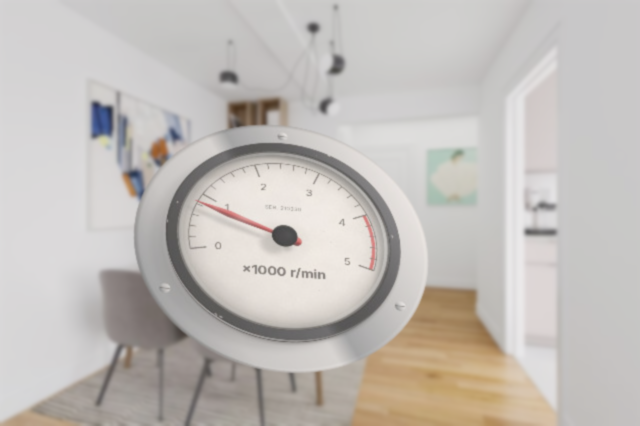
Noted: {"value": 800, "unit": "rpm"}
